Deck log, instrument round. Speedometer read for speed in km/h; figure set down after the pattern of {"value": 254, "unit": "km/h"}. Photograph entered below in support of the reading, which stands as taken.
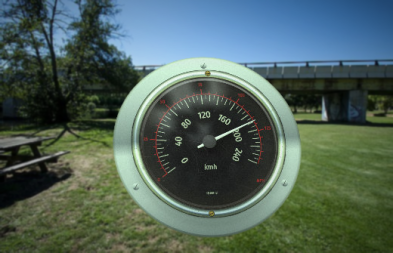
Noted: {"value": 190, "unit": "km/h"}
